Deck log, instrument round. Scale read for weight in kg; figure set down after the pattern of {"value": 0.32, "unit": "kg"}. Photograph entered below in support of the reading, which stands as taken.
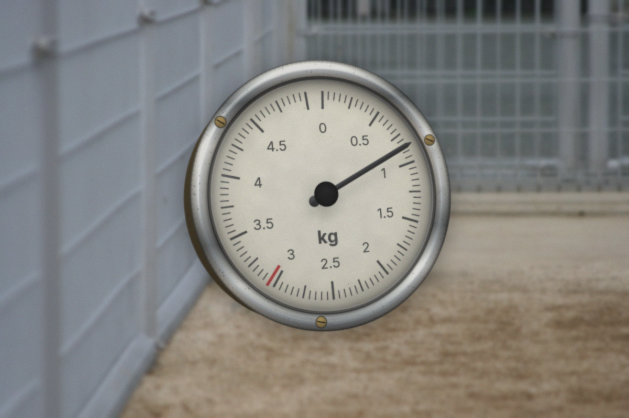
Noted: {"value": 0.85, "unit": "kg"}
